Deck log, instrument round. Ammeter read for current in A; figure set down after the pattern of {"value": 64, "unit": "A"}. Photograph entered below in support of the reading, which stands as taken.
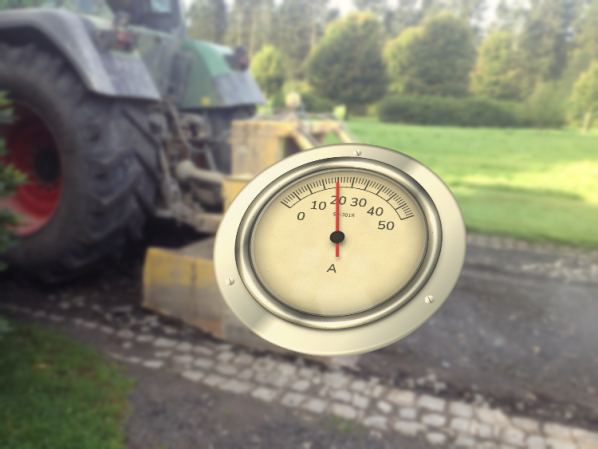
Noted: {"value": 20, "unit": "A"}
